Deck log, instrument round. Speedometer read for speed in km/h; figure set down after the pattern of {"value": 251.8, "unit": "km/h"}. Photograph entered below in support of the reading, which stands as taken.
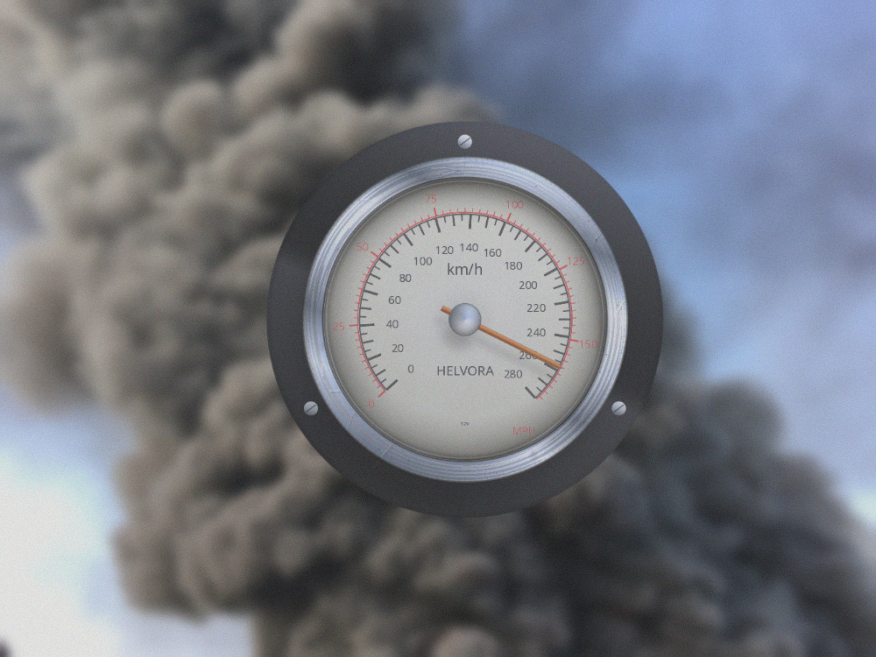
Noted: {"value": 257.5, "unit": "km/h"}
